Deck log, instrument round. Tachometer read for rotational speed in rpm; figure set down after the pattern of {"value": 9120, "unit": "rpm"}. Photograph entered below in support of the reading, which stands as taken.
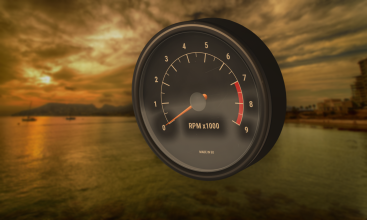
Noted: {"value": 0, "unit": "rpm"}
